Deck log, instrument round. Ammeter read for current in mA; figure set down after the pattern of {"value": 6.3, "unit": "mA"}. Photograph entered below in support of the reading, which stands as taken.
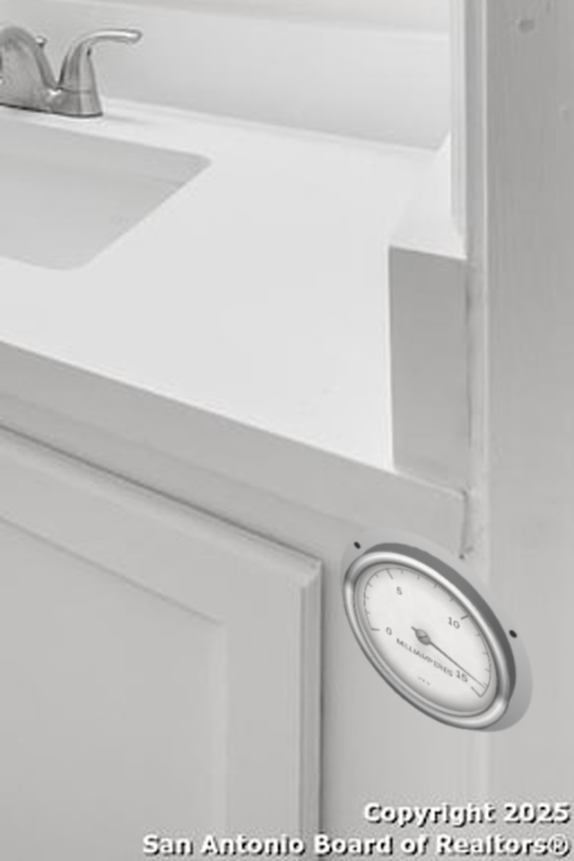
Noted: {"value": 14, "unit": "mA"}
